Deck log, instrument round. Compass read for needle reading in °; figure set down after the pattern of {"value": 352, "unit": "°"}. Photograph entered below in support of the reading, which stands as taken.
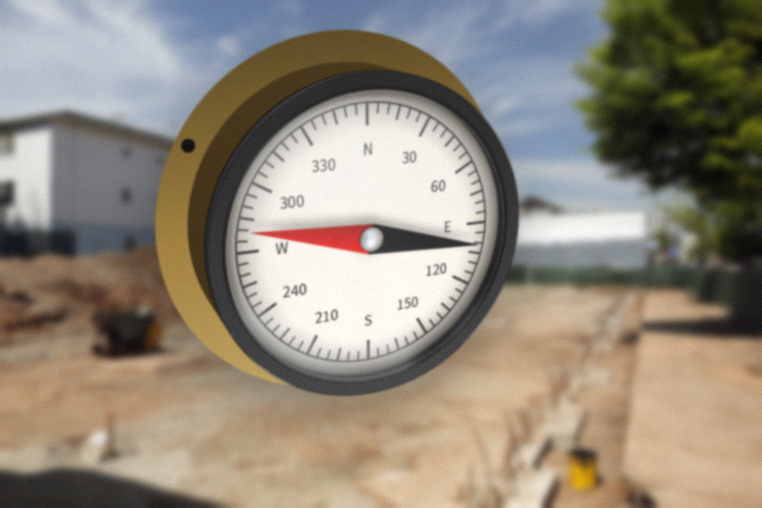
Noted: {"value": 280, "unit": "°"}
